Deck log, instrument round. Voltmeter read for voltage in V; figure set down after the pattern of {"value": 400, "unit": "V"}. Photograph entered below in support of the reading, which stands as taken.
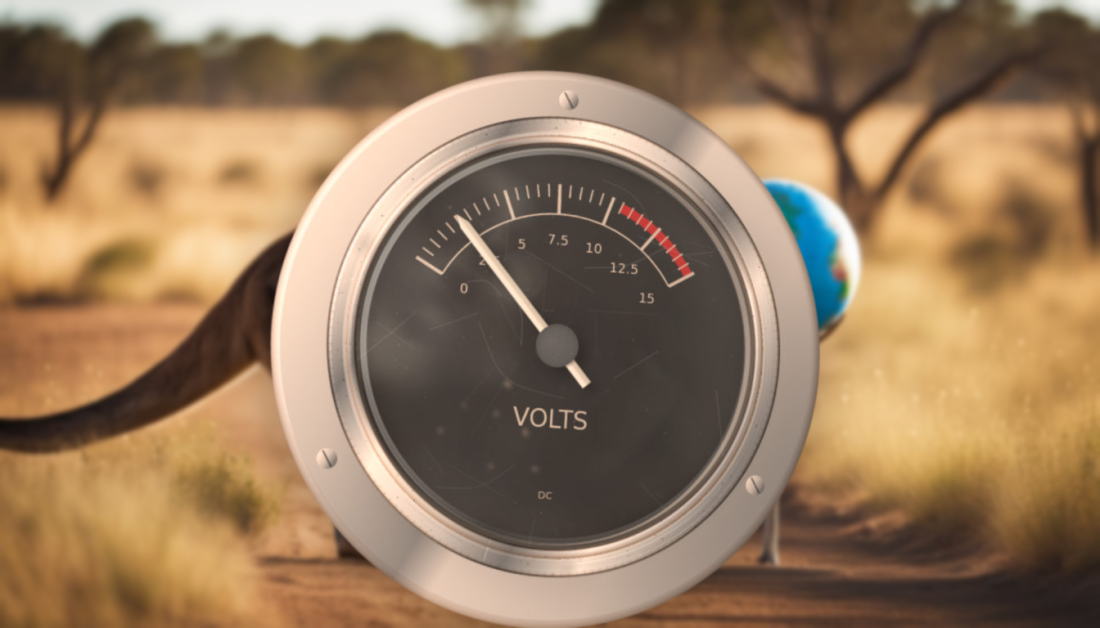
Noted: {"value": 2.5, "unit": "V"}
